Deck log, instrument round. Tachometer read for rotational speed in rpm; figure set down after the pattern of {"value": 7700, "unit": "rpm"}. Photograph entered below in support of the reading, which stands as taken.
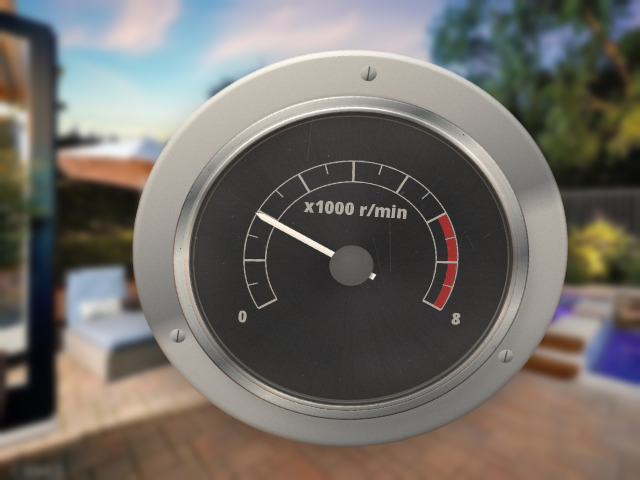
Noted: {"value": 2000, "unit": "rpm"}
